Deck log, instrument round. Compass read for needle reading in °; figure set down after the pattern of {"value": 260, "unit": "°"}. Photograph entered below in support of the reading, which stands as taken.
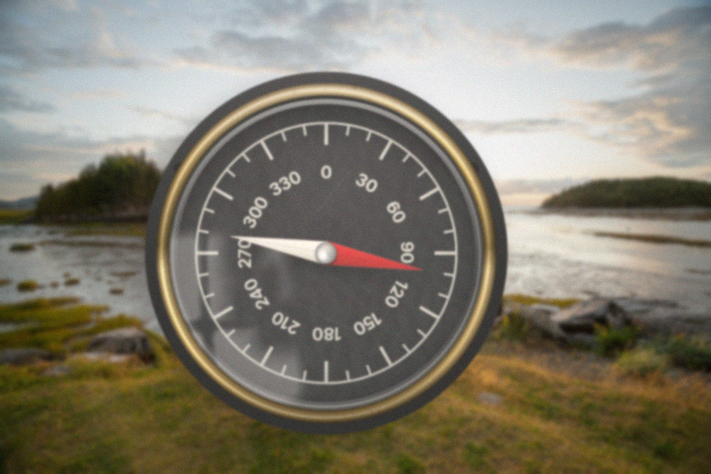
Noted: {"value": 100, "unit": "°"}
